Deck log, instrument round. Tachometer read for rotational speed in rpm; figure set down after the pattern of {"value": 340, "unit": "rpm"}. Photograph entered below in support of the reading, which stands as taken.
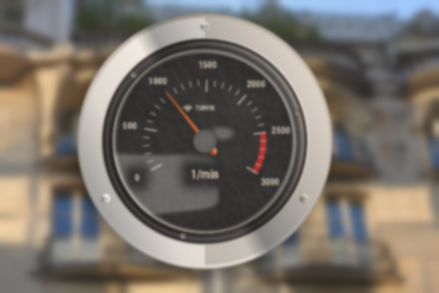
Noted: {"value": 1000, "unit": "rpm"}
